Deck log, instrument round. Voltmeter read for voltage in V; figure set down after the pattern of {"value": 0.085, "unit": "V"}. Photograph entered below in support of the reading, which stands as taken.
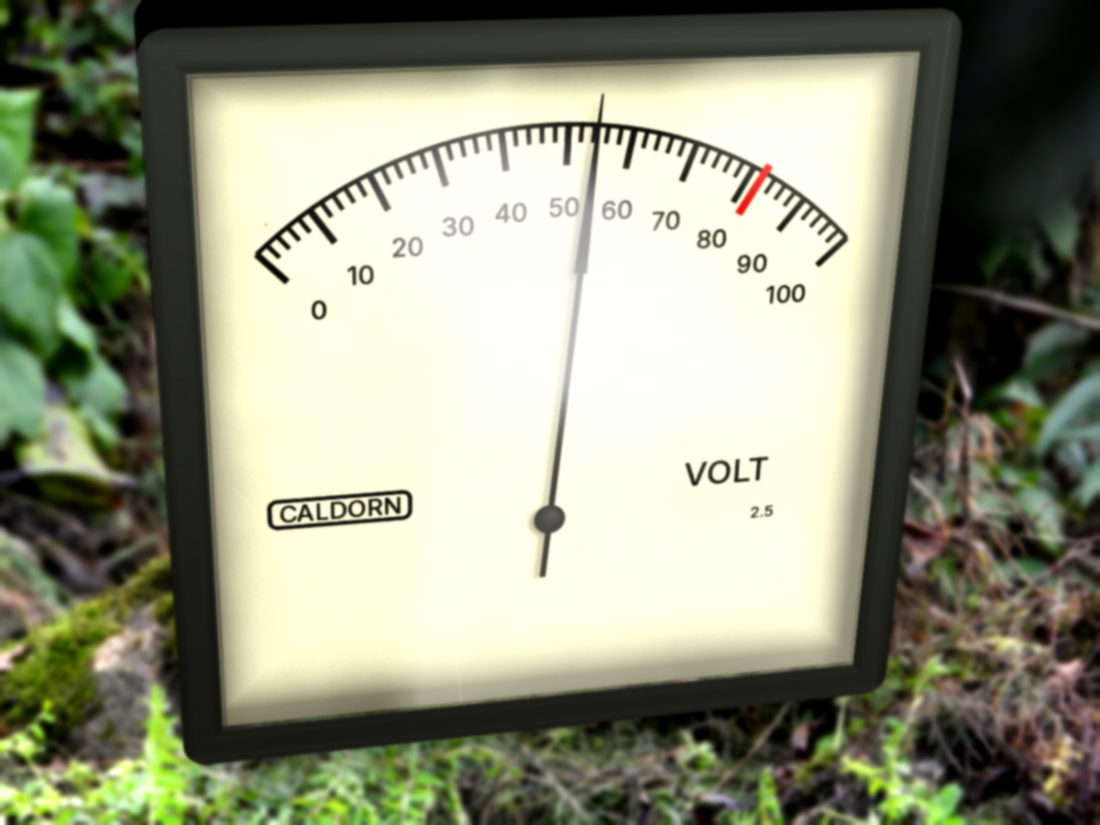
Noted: {"value": 54, "unit": "V"}
